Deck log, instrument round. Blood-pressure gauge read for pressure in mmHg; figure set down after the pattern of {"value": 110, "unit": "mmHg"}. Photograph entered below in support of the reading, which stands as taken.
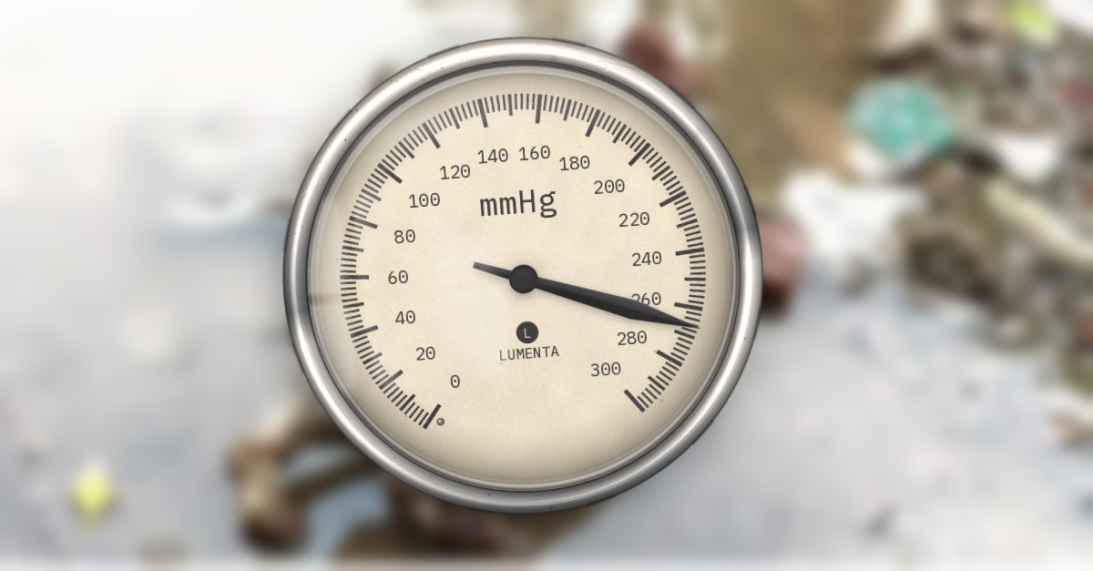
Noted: {"value": 266, "unit": "mmHg"}
